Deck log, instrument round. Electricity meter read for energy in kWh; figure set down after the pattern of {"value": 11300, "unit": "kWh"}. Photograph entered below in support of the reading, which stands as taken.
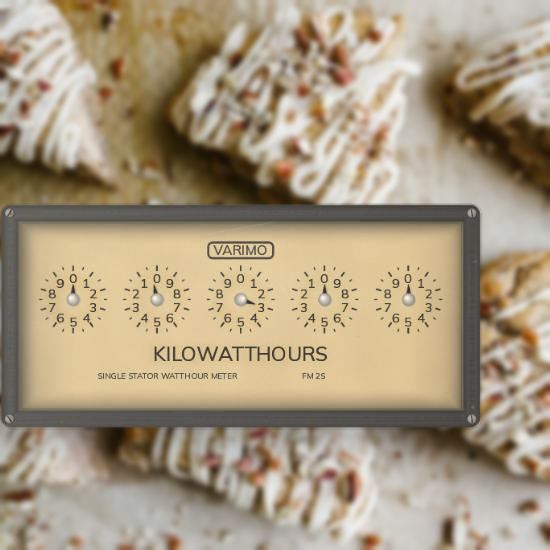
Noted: {"value": 300, "unit": "kWh"}
